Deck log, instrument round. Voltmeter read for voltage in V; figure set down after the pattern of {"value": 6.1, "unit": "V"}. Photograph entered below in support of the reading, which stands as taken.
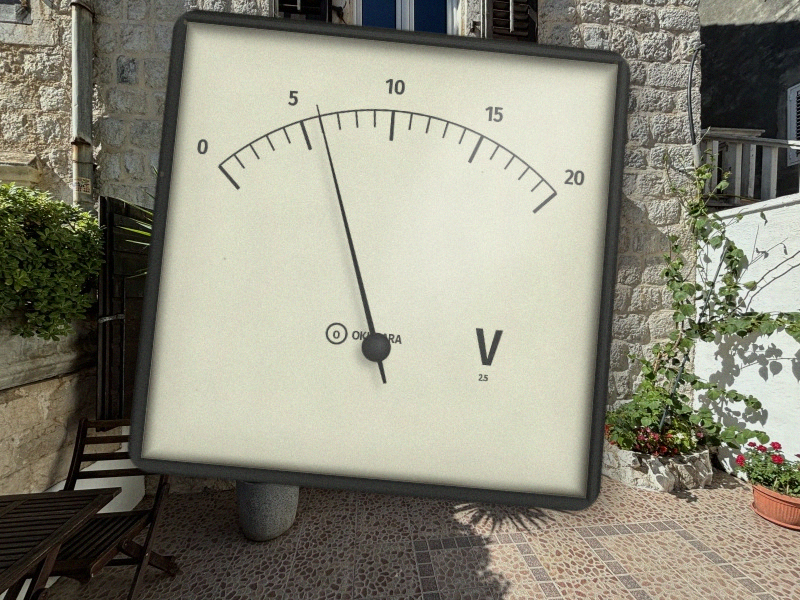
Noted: {"value": 6, "unit": "V"}
